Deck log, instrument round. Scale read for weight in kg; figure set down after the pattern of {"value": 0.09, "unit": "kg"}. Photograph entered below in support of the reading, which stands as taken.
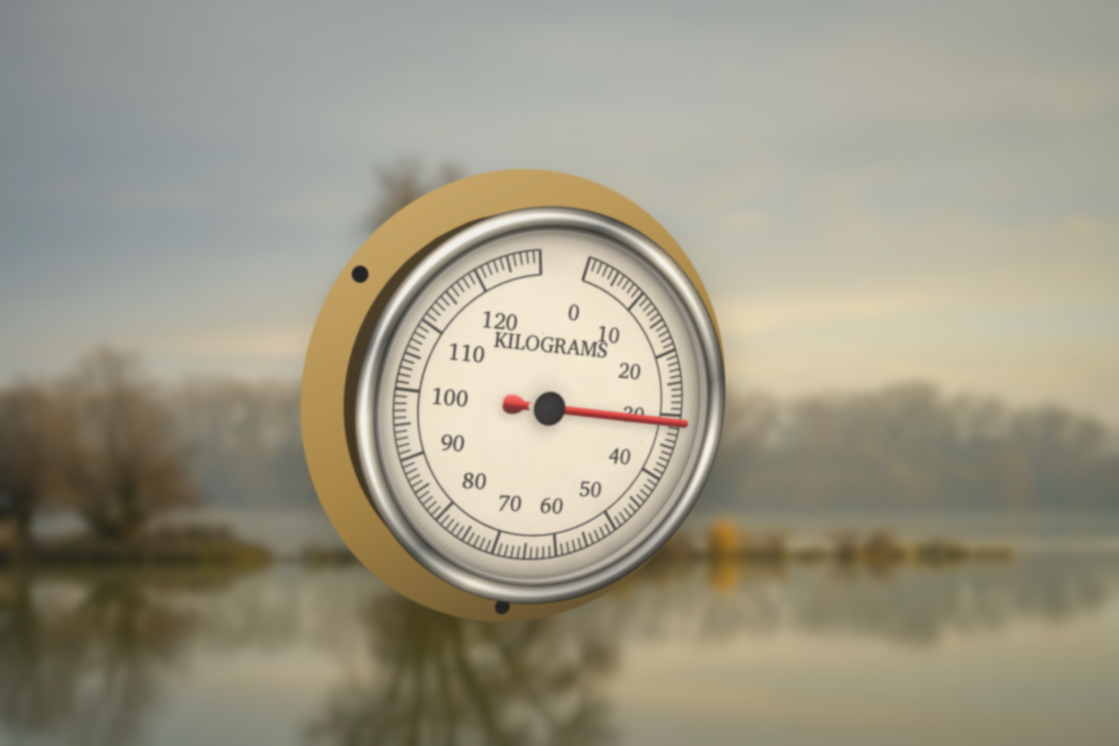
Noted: {"value": 31, "unit": "kg"}
